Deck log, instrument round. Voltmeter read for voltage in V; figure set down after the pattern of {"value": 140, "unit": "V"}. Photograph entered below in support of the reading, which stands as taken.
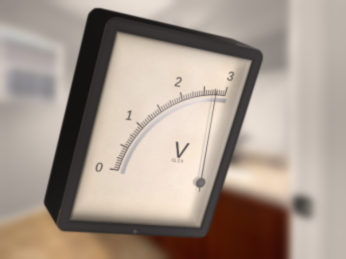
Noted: {"value": 2.75, "unit": "V"}
